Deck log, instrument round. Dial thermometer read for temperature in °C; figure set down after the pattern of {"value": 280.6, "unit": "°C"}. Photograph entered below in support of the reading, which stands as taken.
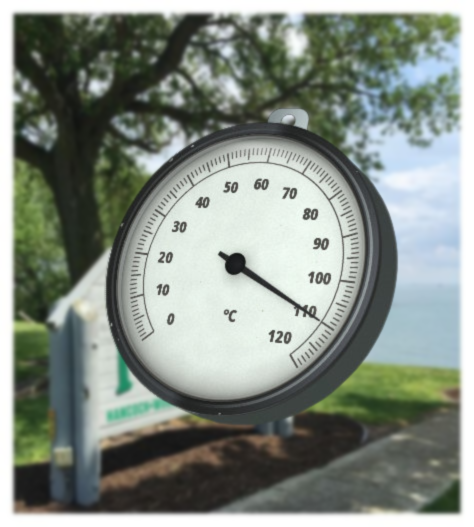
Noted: {"value": 110, "unit": "°C"}
